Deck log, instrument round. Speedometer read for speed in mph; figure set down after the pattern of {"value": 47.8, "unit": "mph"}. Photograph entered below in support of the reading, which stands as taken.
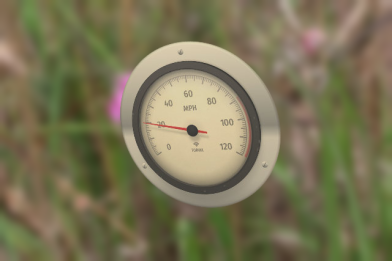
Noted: {"value": 20, "unit": "mph"}
